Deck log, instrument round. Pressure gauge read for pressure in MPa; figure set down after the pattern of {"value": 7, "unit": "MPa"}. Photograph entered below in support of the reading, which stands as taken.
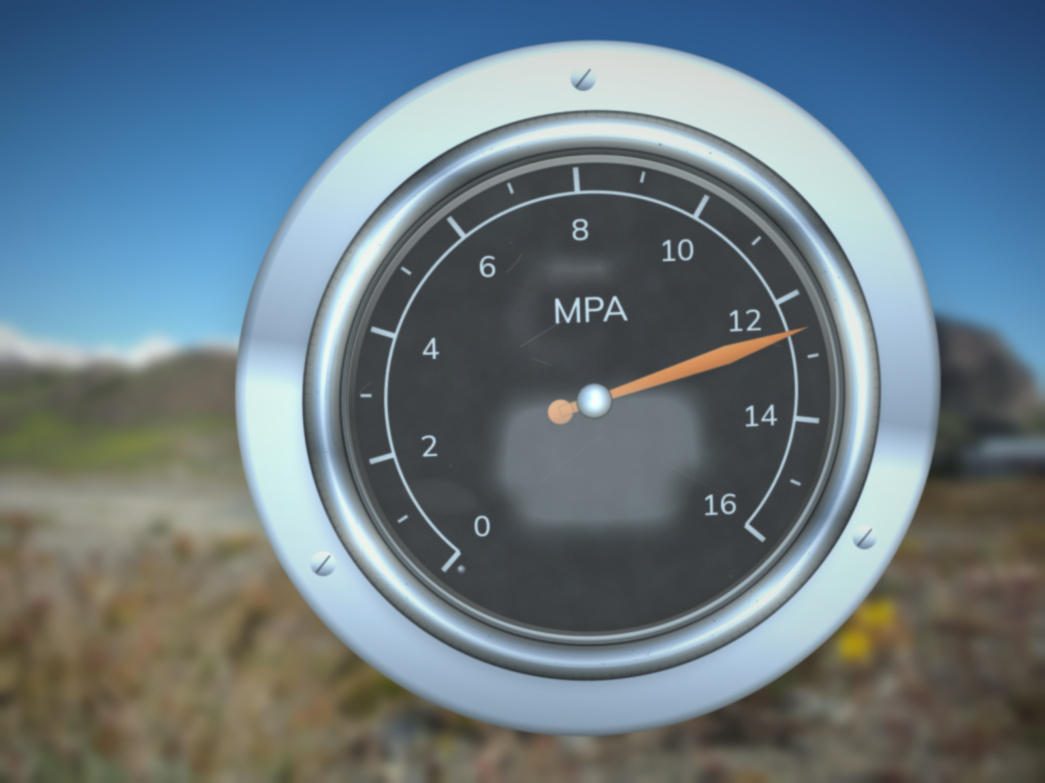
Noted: {"value": 12.5, "unit": "MPa"}
